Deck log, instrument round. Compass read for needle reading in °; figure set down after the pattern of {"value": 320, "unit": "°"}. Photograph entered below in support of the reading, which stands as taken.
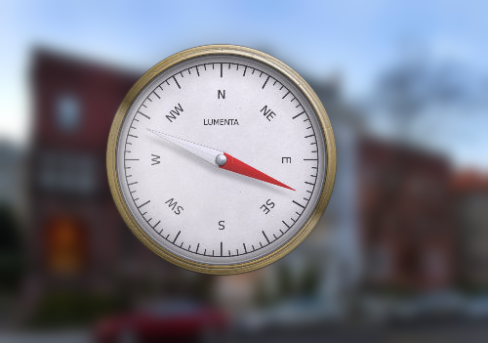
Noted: {"value": 112.5, "unit": "°"}
